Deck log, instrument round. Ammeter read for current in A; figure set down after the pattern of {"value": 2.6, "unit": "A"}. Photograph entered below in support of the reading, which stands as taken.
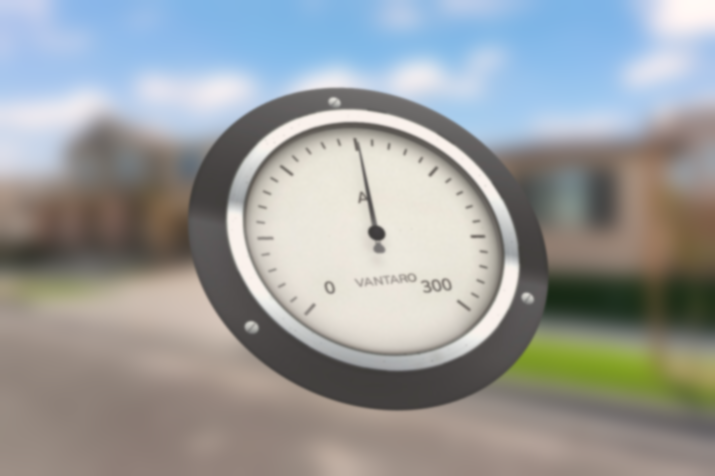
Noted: {"value": 150, "unit": "A"}
